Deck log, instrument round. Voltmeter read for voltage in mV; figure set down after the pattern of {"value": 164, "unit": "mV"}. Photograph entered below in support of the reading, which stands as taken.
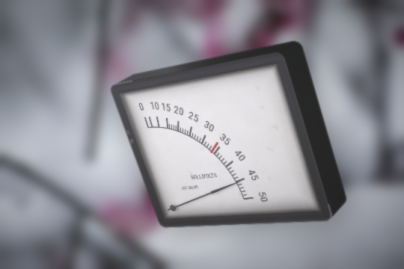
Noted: {"value": 45, "unit": "mV"}
